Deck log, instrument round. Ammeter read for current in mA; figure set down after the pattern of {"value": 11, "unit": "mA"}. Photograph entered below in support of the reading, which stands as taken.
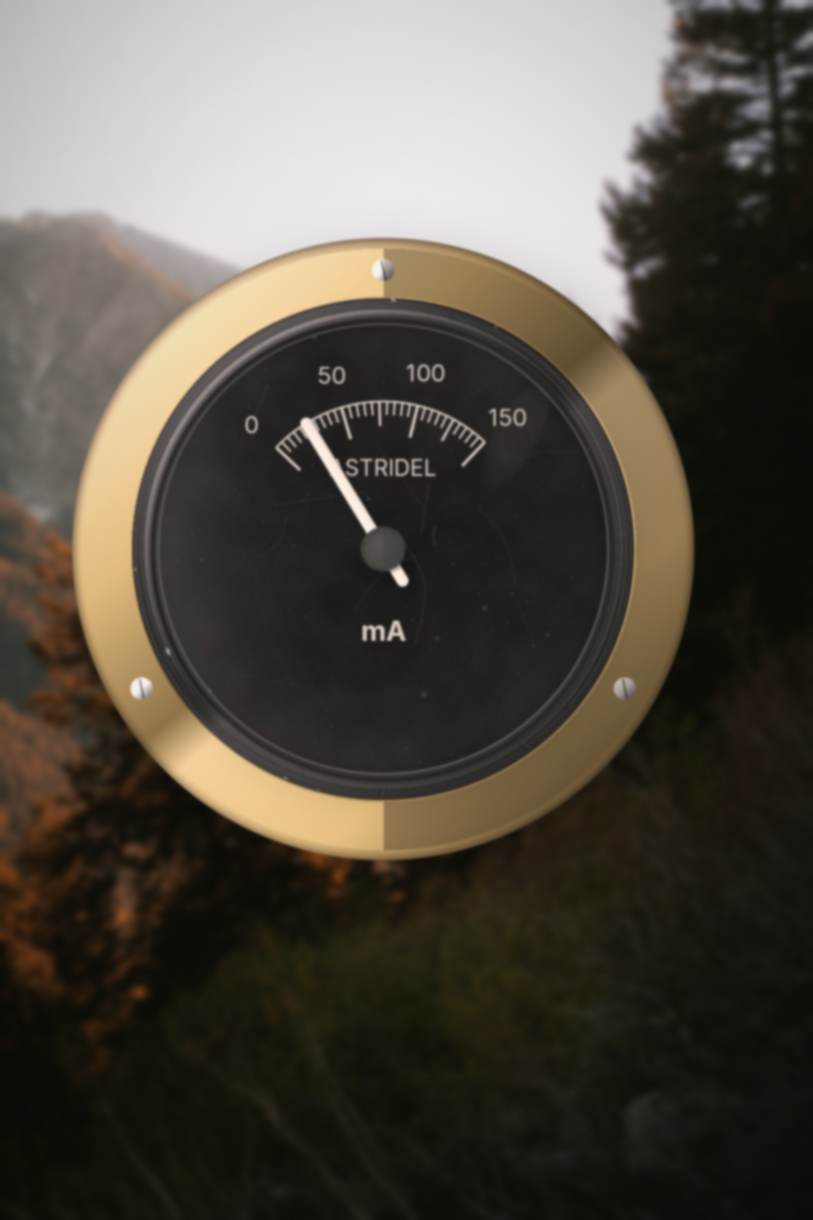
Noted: {"value": 25, "unit": "mA"}
